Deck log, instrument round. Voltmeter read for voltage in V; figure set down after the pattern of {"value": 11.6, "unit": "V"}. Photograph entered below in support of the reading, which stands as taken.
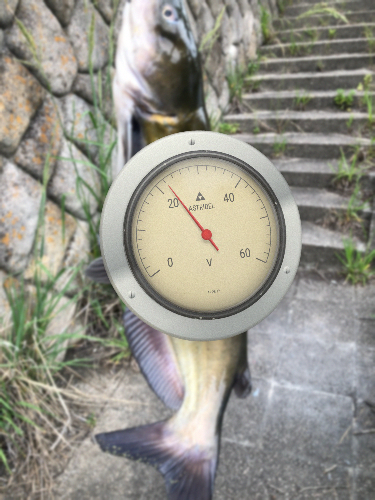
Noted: {"value": 22, "unit": "V"}
